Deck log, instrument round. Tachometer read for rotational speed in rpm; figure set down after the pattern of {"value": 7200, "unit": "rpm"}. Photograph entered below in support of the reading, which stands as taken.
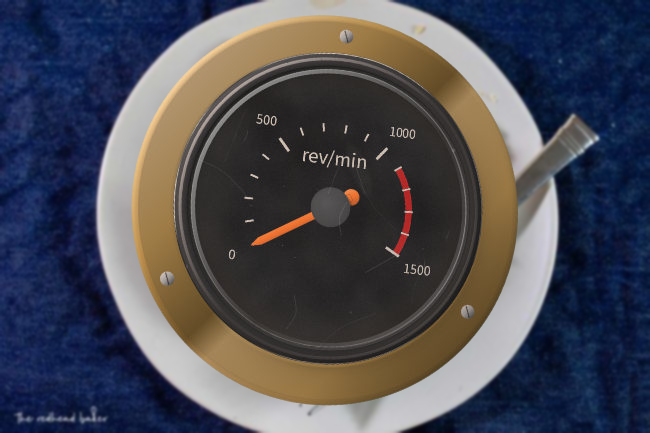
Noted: {"value": 0, "unit": "rpm"}
